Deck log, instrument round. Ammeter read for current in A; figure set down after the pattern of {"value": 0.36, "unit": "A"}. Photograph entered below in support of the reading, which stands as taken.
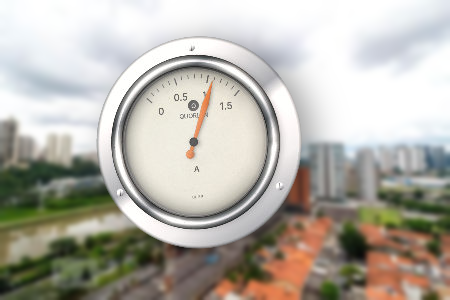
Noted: {"value": 1.1, "unit": "A"}
